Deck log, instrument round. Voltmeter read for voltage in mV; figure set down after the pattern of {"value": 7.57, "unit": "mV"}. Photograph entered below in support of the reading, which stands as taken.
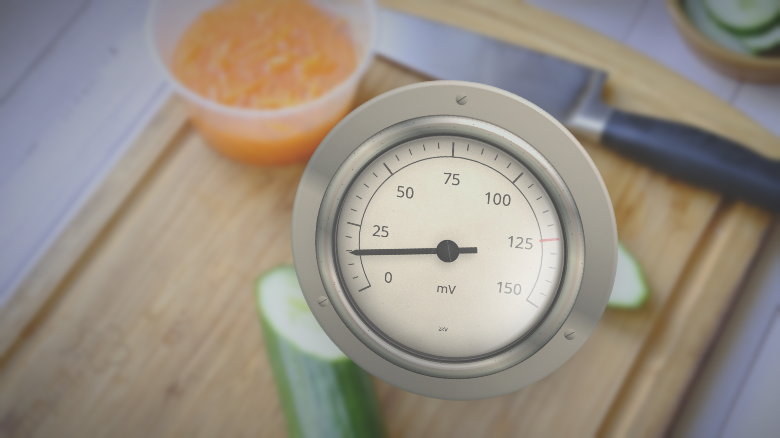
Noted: {"value": 15, "unit": "mV"}
